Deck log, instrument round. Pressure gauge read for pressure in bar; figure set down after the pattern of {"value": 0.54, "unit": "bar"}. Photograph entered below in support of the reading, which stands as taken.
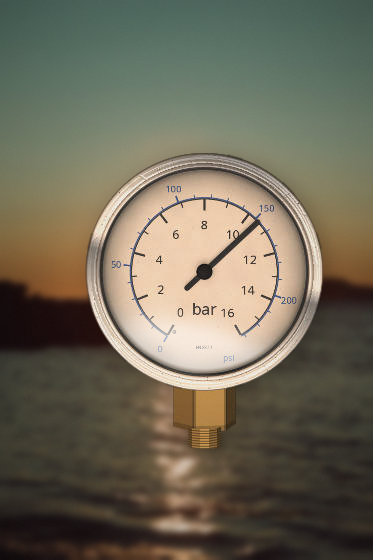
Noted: {"value": 10.5, "unit": "bar"}
